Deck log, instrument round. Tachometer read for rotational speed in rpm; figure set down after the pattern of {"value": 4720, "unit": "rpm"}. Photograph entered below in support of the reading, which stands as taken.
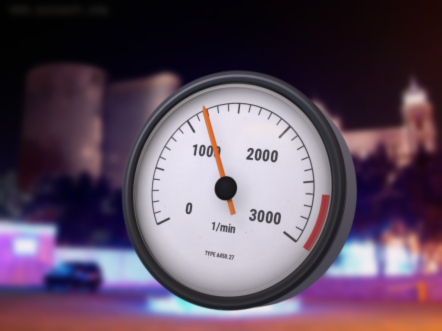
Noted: {"value": 1200, "unit": "rpm"}
